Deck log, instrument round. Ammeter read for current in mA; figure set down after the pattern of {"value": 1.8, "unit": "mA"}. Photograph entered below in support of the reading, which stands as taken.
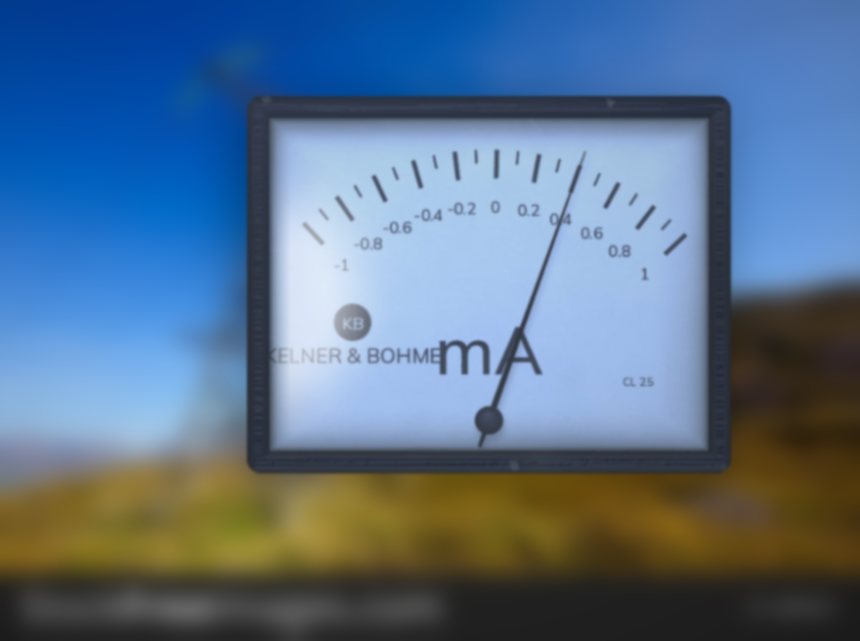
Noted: {"value": 0.4, "unit": "mA"}
